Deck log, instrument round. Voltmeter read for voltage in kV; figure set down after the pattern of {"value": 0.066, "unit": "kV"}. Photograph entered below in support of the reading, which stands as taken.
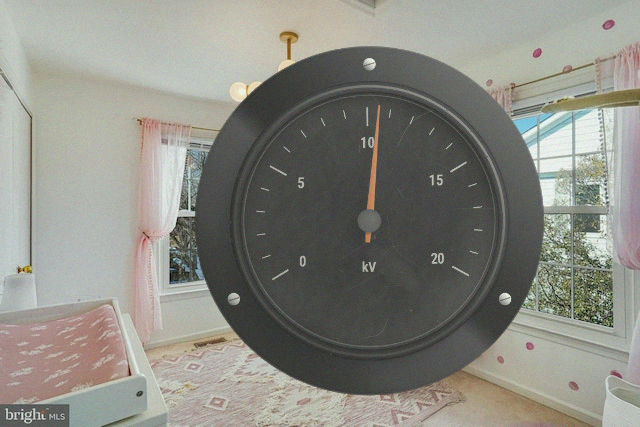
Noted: {"value": 10.5, "unit": "kV"}
